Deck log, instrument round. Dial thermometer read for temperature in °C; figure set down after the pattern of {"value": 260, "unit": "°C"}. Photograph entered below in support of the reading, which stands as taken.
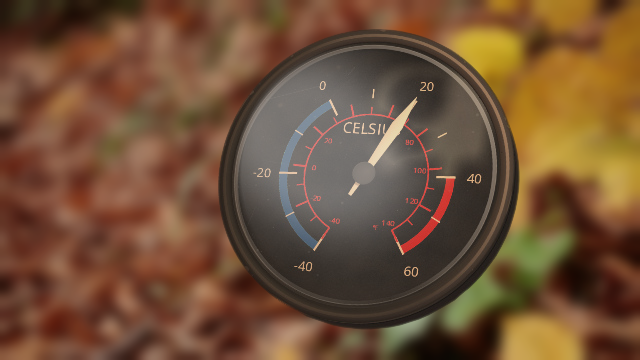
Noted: {"value": 20, "unit": "°C"}
